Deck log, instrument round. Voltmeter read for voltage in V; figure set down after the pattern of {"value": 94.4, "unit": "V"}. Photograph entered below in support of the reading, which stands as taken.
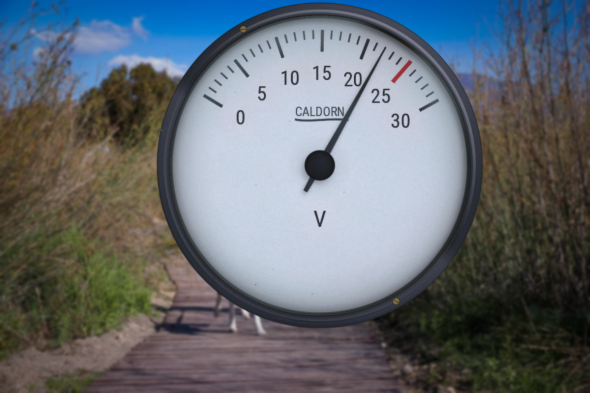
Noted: {"value": 22, "unit": "V"}
